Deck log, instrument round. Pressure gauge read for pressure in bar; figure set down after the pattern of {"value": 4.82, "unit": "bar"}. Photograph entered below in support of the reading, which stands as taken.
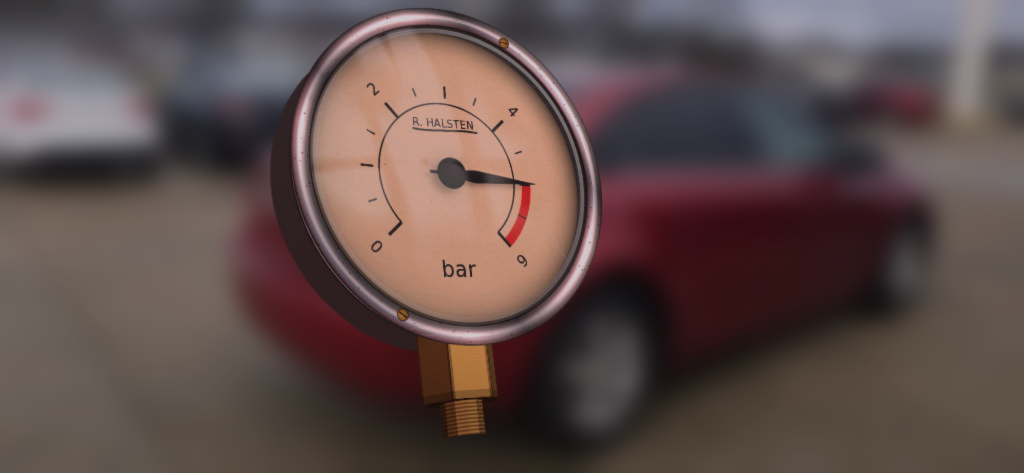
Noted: {"value": 5, "unit": "bar"}
